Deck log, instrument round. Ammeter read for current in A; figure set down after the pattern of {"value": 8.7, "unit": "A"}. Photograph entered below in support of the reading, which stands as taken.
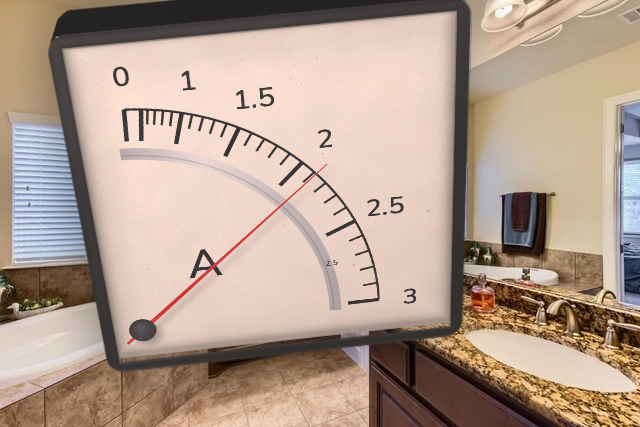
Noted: {"value": 2.1, "unit": "A"}
